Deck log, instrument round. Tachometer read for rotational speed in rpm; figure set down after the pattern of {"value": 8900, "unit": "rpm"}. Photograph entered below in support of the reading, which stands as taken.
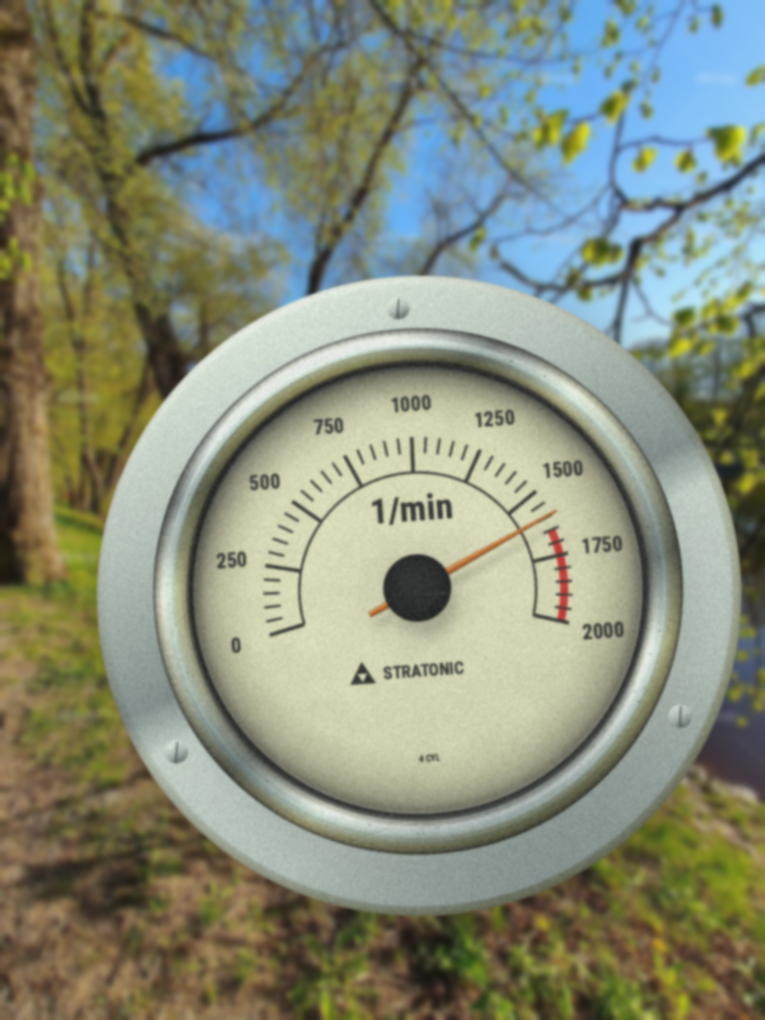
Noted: {"value": 1600, "unit": "rpm"}
